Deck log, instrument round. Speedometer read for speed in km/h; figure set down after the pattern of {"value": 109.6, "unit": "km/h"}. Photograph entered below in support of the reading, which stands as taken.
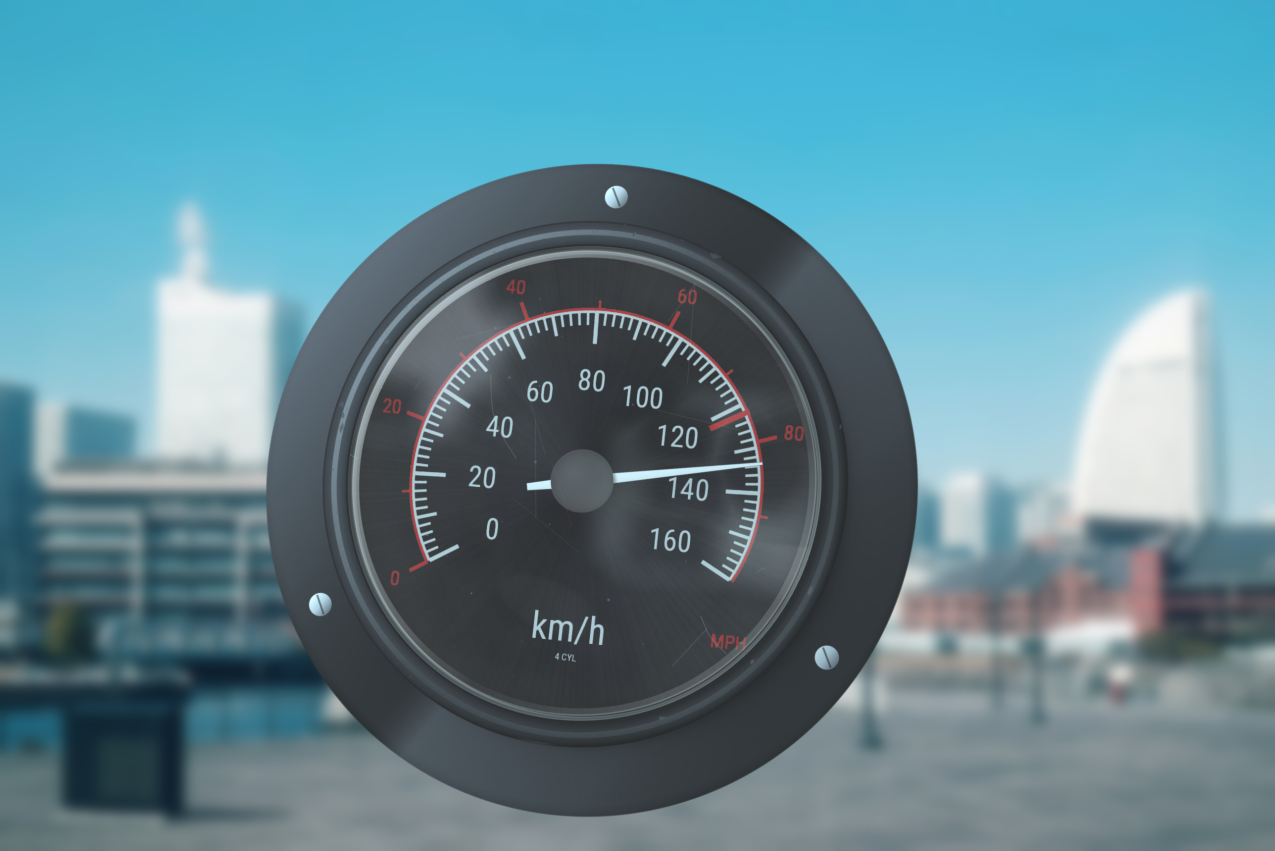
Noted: {"value": 134, "unit": "km/h"}
